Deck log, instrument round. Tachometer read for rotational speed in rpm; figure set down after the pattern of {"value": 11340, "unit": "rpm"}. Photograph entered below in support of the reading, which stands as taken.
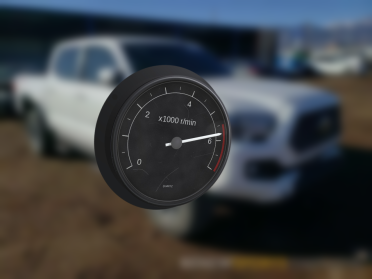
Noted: {"value": 5750, "unit": "rpm"}
